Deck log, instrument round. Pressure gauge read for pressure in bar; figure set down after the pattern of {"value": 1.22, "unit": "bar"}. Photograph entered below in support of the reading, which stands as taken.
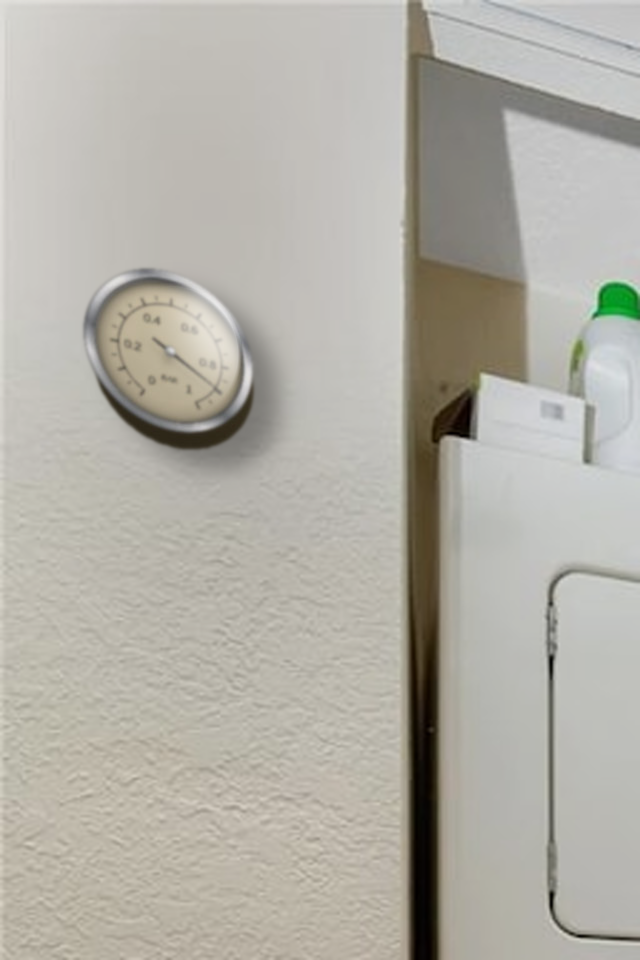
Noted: {"value": 0.9, "unit": "bar"}
